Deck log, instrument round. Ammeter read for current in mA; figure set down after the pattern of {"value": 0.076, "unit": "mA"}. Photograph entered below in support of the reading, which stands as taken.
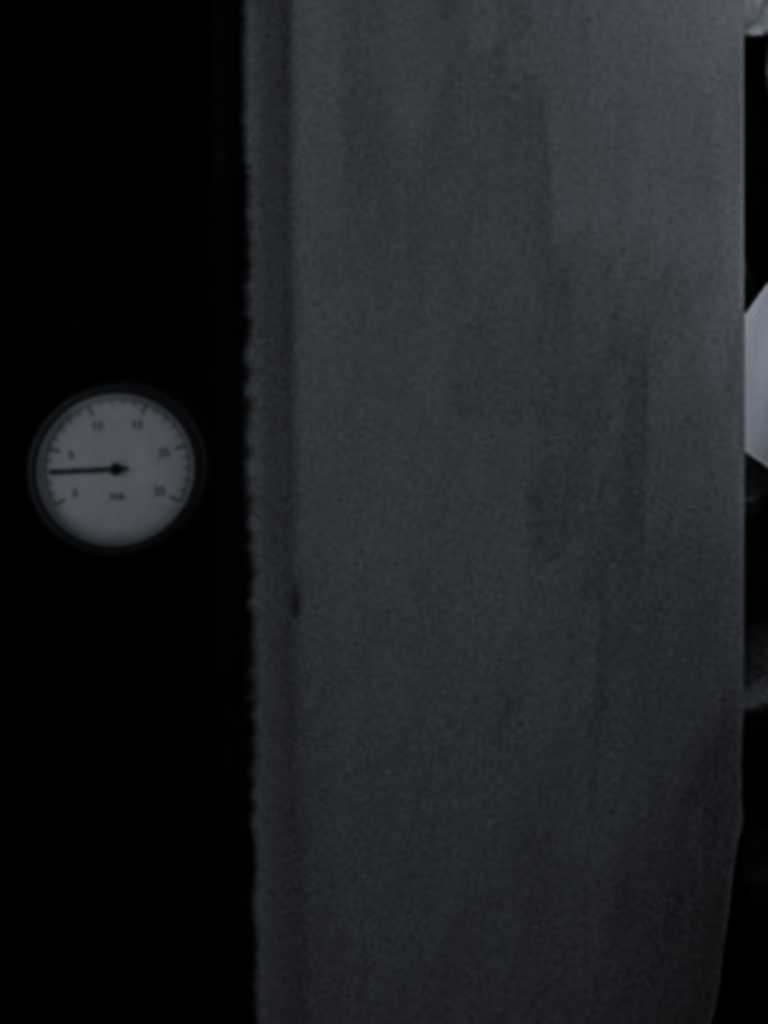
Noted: {"value": 3, "unit": "mA"}
